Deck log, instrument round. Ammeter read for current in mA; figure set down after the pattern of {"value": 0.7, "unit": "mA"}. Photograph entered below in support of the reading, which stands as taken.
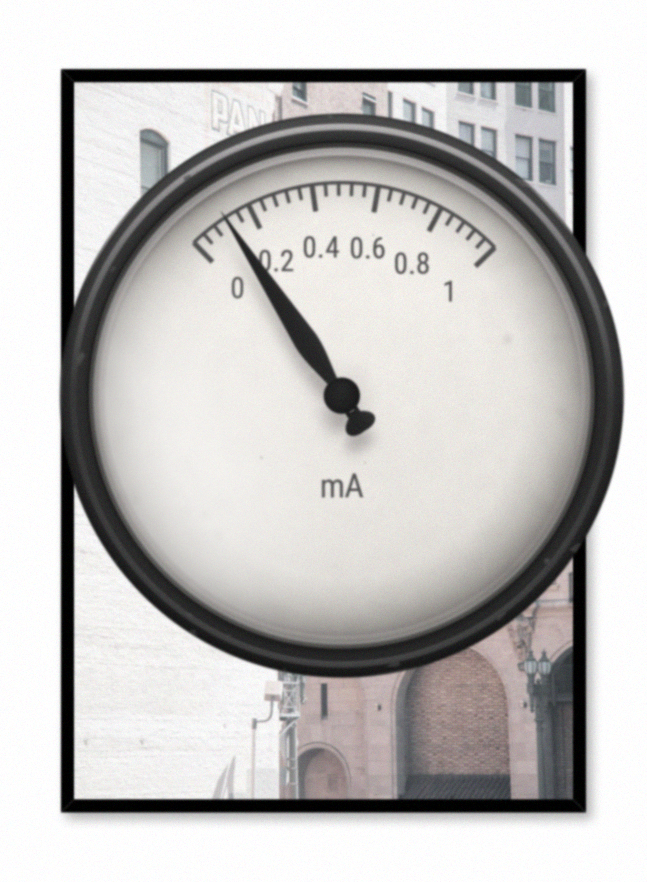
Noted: {"value": 0.12, "unit": "mA"}
